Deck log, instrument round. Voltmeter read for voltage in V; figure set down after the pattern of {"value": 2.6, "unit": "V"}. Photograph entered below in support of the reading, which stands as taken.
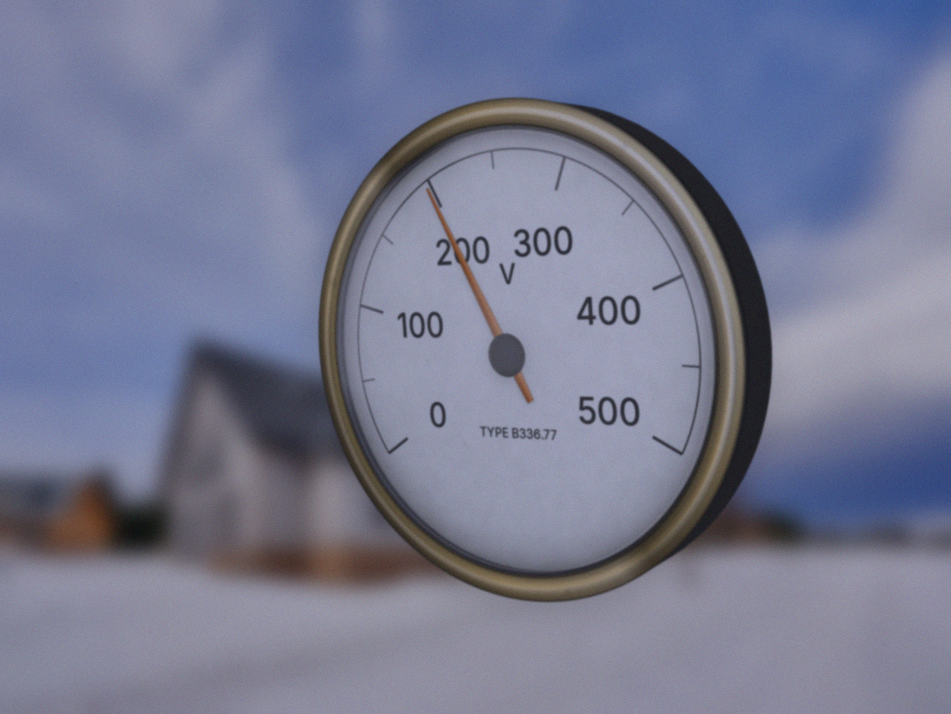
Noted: {"value": 200, "unit": "V"}
